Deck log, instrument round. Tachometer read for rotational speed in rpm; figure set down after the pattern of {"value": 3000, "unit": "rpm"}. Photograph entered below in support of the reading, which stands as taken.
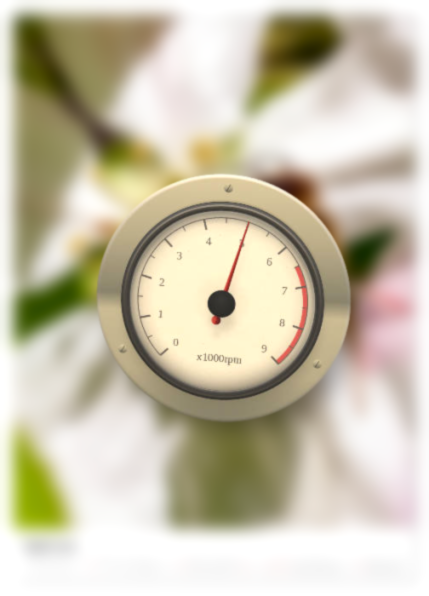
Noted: {"value": 5000, "unit": "rpm"}
